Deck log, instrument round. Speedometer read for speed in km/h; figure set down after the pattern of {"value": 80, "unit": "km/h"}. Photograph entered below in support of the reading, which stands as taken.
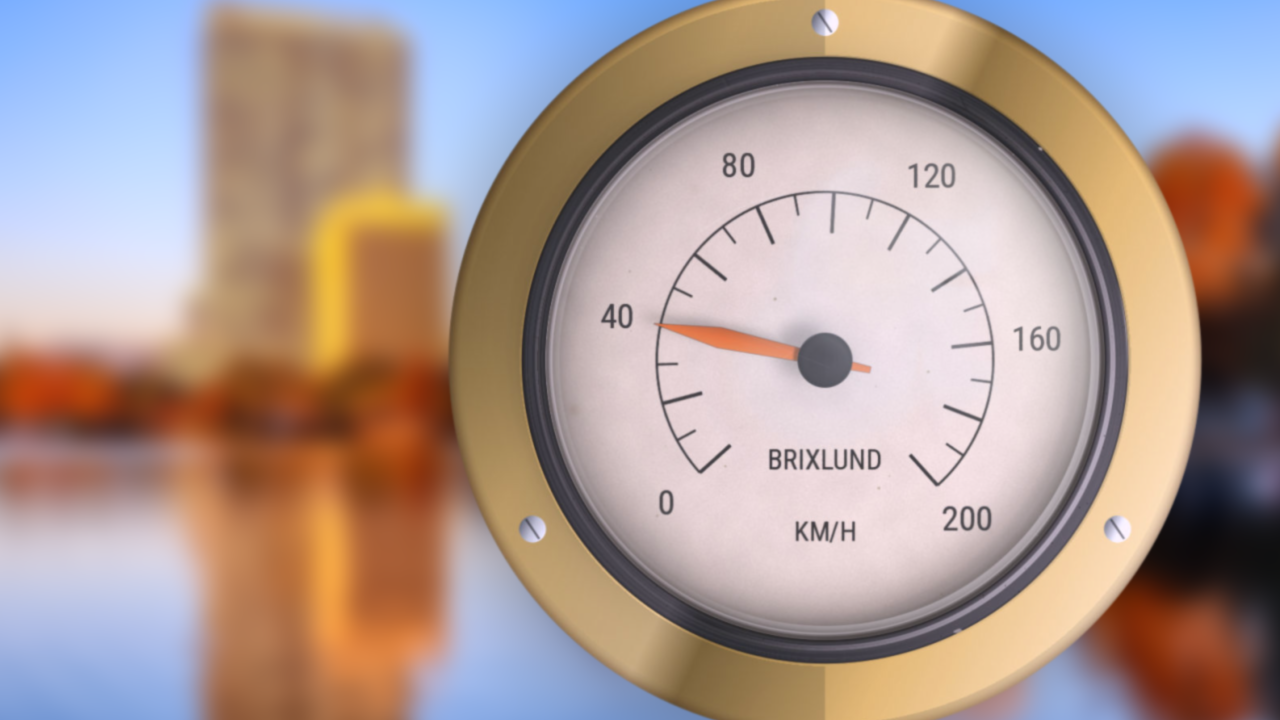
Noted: {"value": 40, "unit": "km/h"}
